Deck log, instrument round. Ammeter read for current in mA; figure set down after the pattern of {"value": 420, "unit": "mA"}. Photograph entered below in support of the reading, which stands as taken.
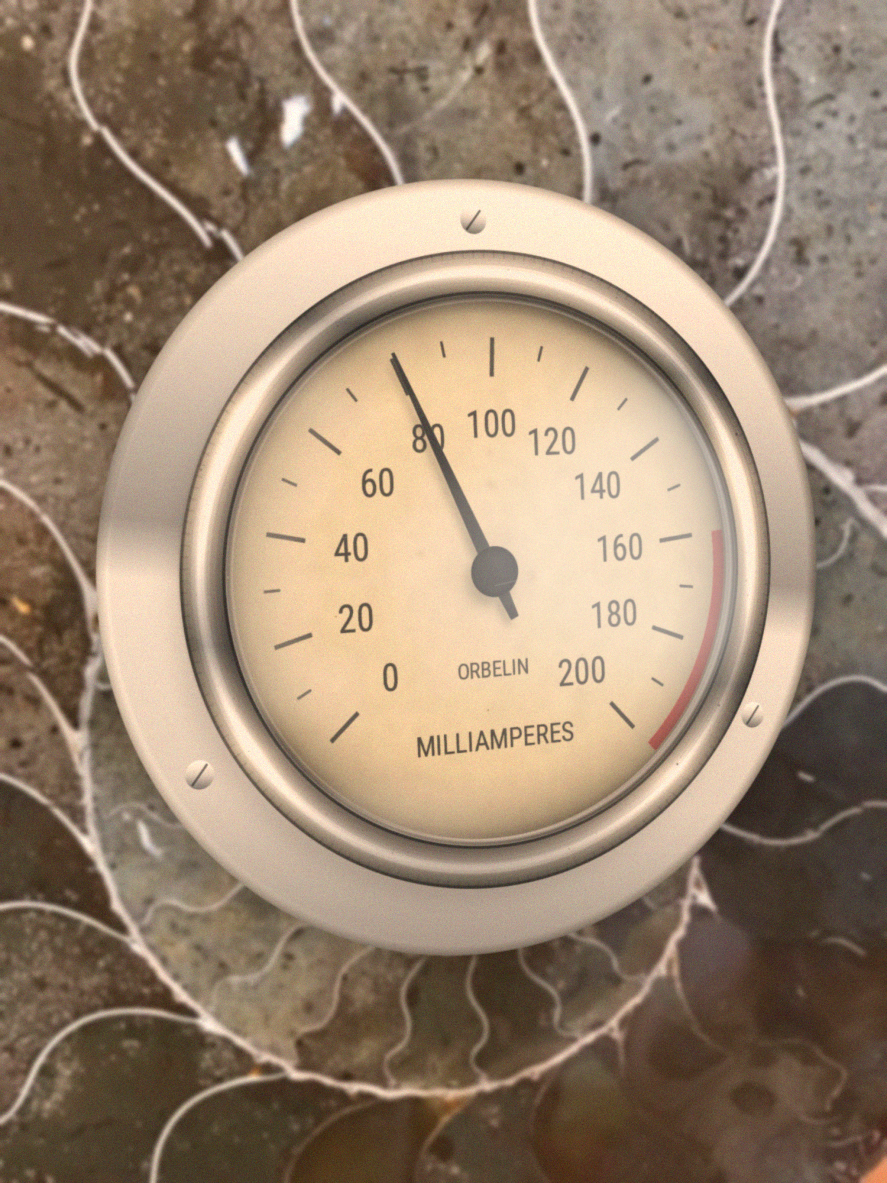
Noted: {"value": 80, "unit": "mA"}
